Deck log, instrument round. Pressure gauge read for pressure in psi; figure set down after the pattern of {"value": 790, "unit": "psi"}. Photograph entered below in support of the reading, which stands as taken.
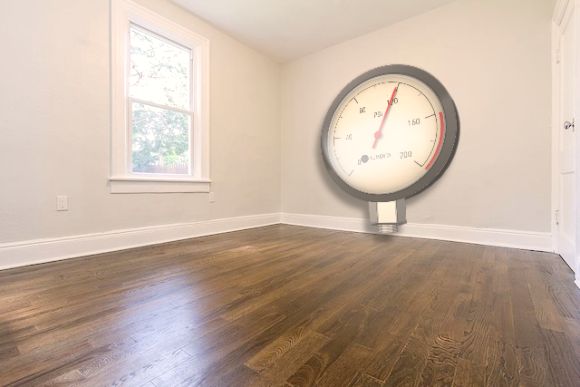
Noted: {"value": 120, "unit": "psi"}
